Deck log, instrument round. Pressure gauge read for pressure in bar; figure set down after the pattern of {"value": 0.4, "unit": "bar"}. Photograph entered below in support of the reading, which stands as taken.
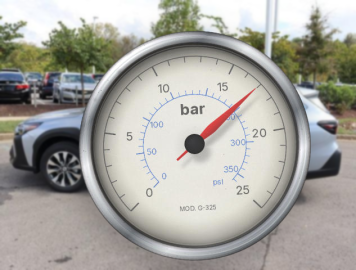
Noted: {"value": 17, "unit": "bar"}
